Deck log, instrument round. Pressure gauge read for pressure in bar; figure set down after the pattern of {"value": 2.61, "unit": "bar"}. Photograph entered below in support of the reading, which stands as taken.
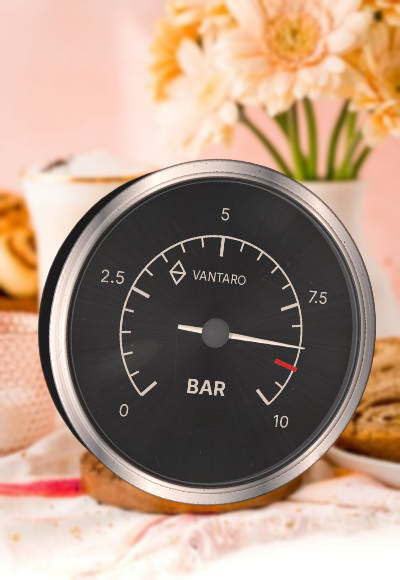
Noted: {"value": 8.5, "unit": "bar"}
